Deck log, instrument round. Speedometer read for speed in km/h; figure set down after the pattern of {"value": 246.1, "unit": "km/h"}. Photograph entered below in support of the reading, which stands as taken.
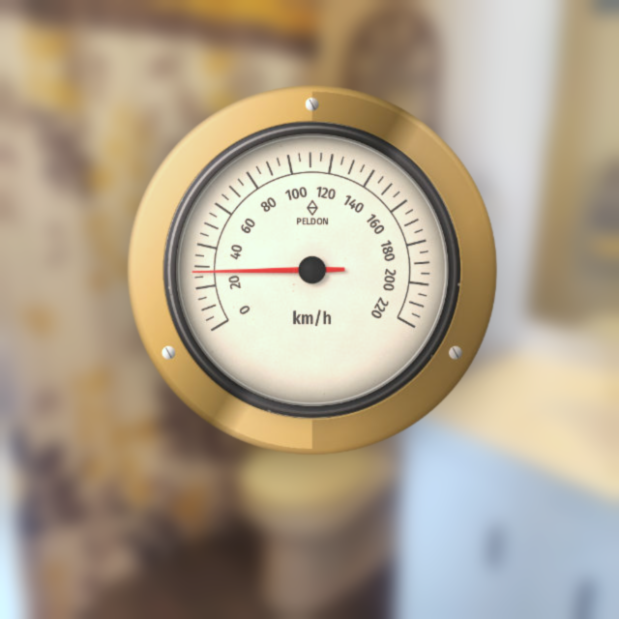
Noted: {"value": 27.5, "unit": "km/h"}
